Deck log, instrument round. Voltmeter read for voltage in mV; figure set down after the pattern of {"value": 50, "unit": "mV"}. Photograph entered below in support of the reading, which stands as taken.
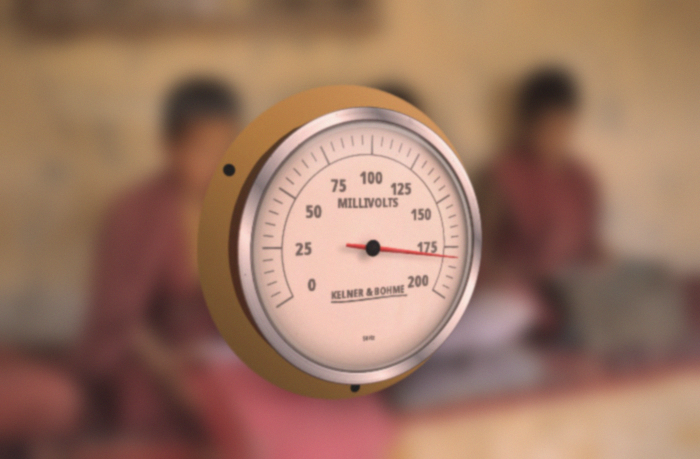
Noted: {"value": 180, "unit": "mV"}
